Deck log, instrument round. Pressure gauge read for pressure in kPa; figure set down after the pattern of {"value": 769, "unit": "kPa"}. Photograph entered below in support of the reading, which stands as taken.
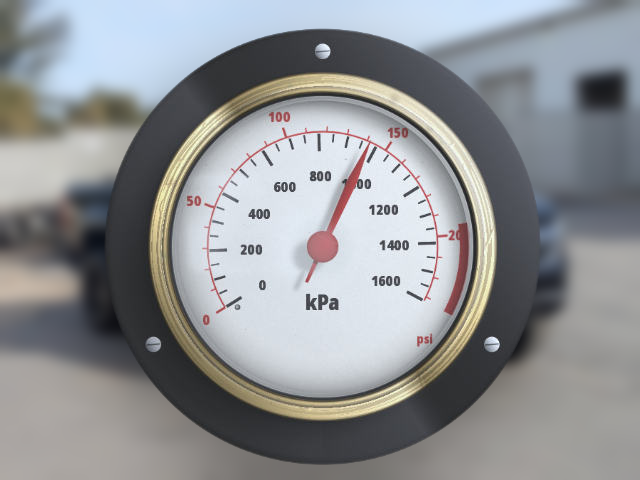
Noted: {"value": 975, "unit": "kPa"}
